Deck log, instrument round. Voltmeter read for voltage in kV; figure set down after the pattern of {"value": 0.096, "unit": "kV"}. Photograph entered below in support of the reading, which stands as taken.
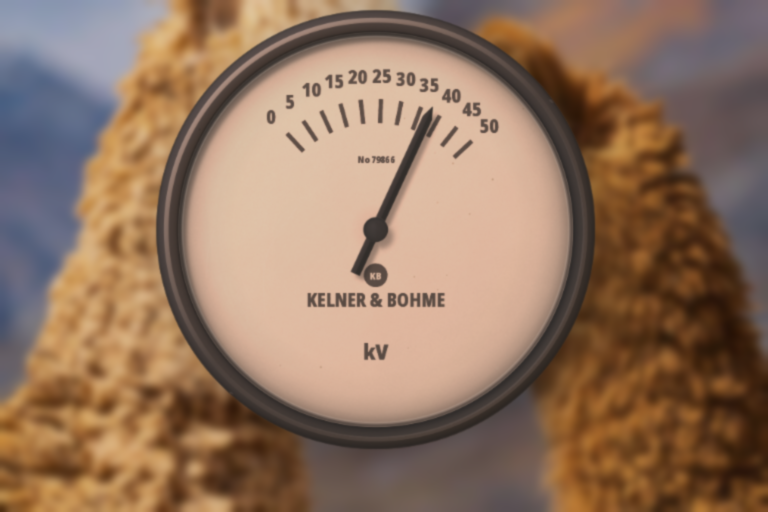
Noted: {"value": 37.5, "unit": "kV"}
